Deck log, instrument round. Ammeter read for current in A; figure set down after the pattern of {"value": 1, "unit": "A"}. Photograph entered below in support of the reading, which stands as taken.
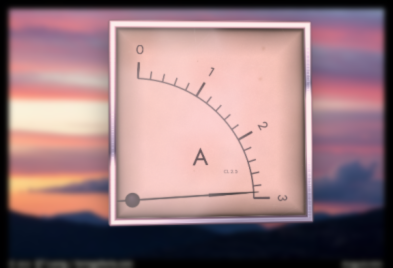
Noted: {"value": 2.9, "unit": "A"}
